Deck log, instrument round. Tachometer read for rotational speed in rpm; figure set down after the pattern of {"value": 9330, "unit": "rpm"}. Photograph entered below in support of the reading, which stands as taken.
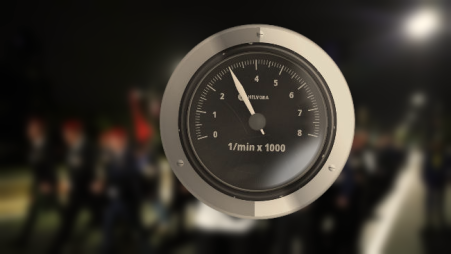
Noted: {"value": 3000, "unit": "rpm"}
